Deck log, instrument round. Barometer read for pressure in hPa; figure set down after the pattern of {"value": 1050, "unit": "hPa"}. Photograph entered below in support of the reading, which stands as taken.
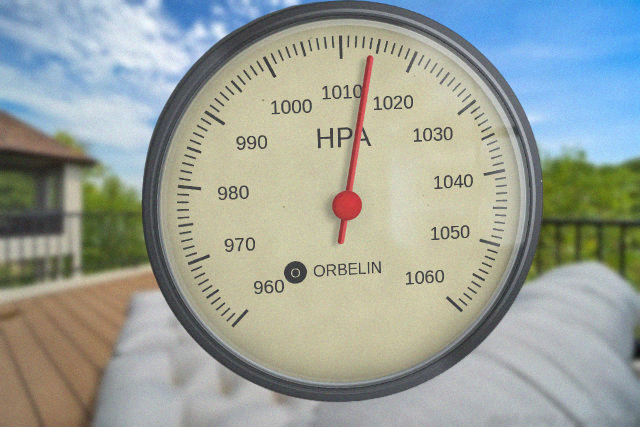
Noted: {"value": 1014, "unit": "hPa"}
